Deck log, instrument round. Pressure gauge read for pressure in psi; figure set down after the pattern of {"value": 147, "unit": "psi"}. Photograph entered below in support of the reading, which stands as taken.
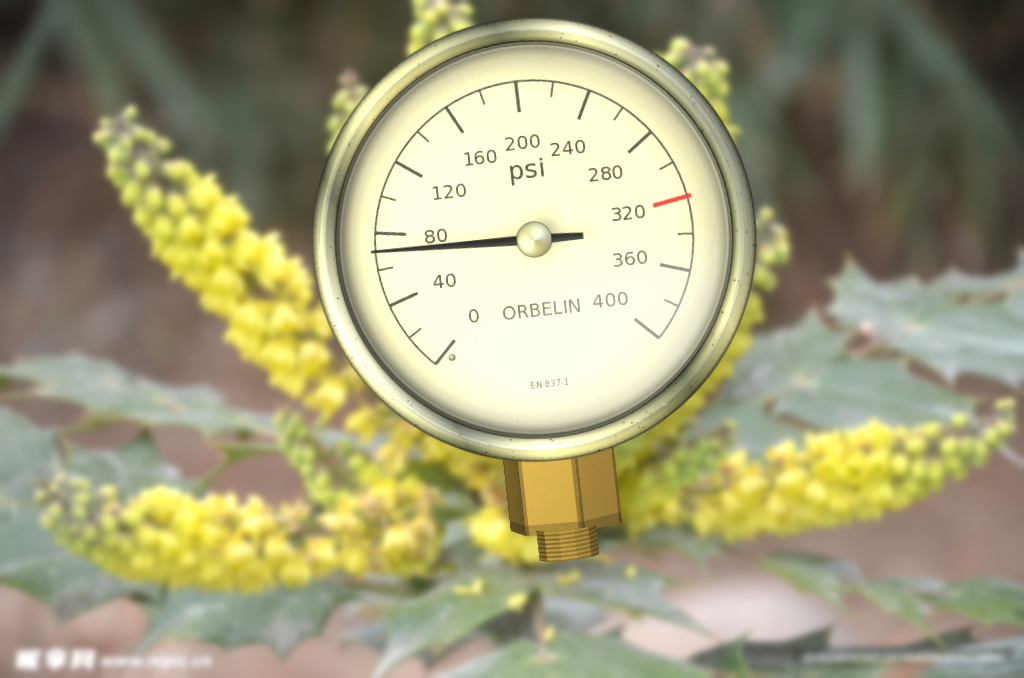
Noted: {"value": 70, "unit": "psi"}
